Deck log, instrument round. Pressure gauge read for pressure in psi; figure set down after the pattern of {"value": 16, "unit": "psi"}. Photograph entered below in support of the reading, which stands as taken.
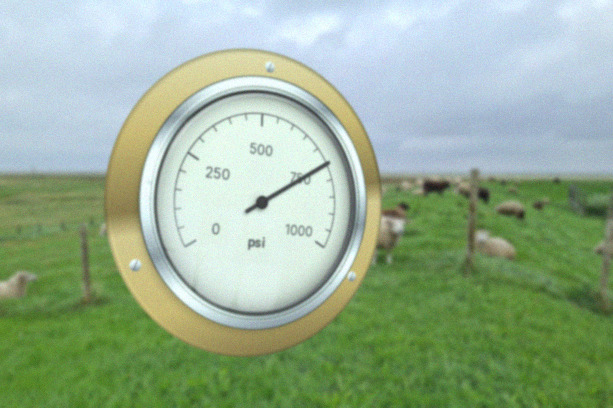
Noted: {"value": 750, "unit": "psi"}
